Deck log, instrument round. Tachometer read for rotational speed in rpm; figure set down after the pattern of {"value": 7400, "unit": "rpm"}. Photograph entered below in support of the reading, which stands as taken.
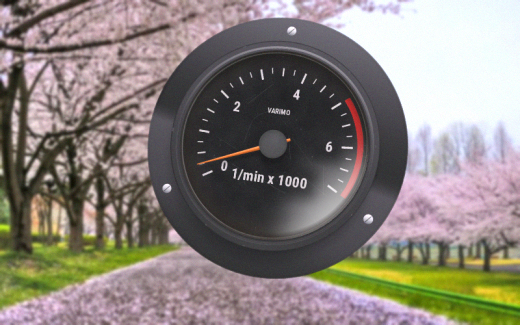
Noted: {"value": 250, "unit": "rpm"}
